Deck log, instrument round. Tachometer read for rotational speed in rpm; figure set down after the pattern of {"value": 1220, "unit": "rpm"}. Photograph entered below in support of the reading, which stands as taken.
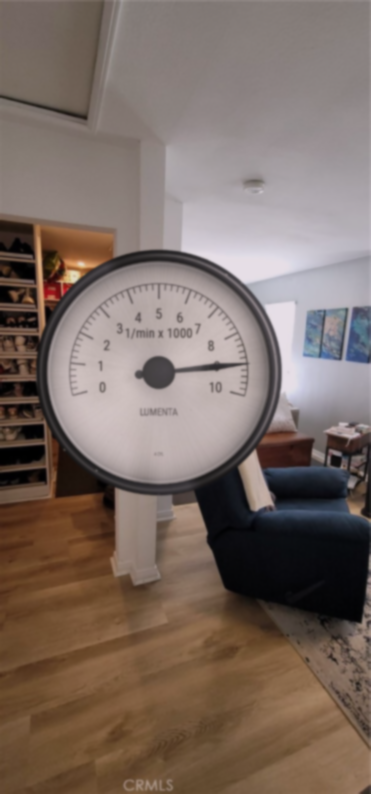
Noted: {"value": 9000, "unit": "rpm"}
